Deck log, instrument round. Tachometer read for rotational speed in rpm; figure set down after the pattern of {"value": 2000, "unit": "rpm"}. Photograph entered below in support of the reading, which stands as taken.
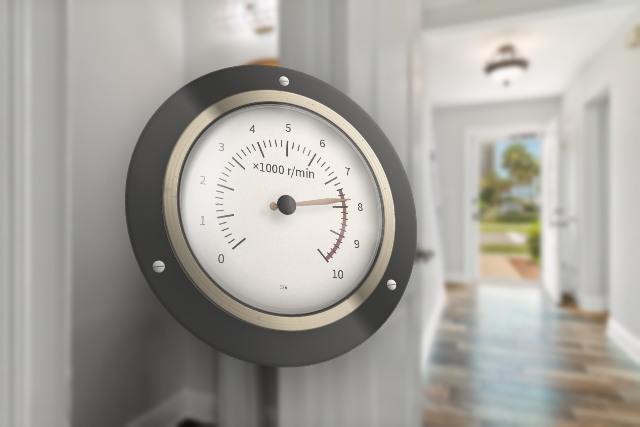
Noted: {"value": 7800, "unit": "rpm"}
